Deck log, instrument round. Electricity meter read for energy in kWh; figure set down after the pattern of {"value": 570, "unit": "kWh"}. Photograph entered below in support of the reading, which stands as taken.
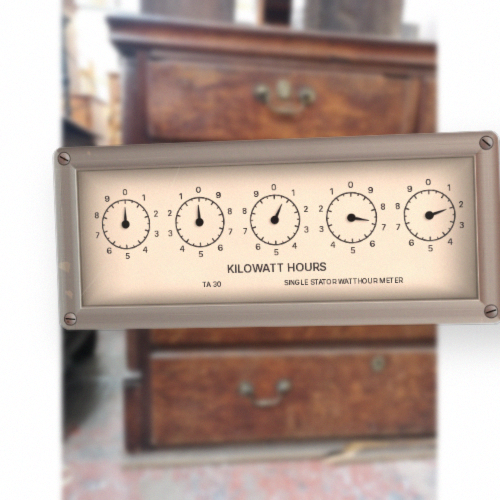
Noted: {"value": 72, "unit": "kWh"}
